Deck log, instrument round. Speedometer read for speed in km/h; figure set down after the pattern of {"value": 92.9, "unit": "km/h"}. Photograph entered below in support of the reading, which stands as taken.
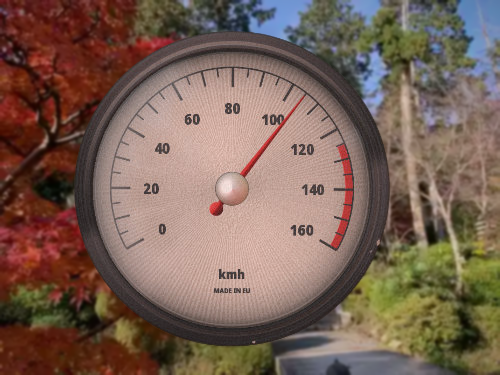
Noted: {"value": 105, "unit": "km/h"}
